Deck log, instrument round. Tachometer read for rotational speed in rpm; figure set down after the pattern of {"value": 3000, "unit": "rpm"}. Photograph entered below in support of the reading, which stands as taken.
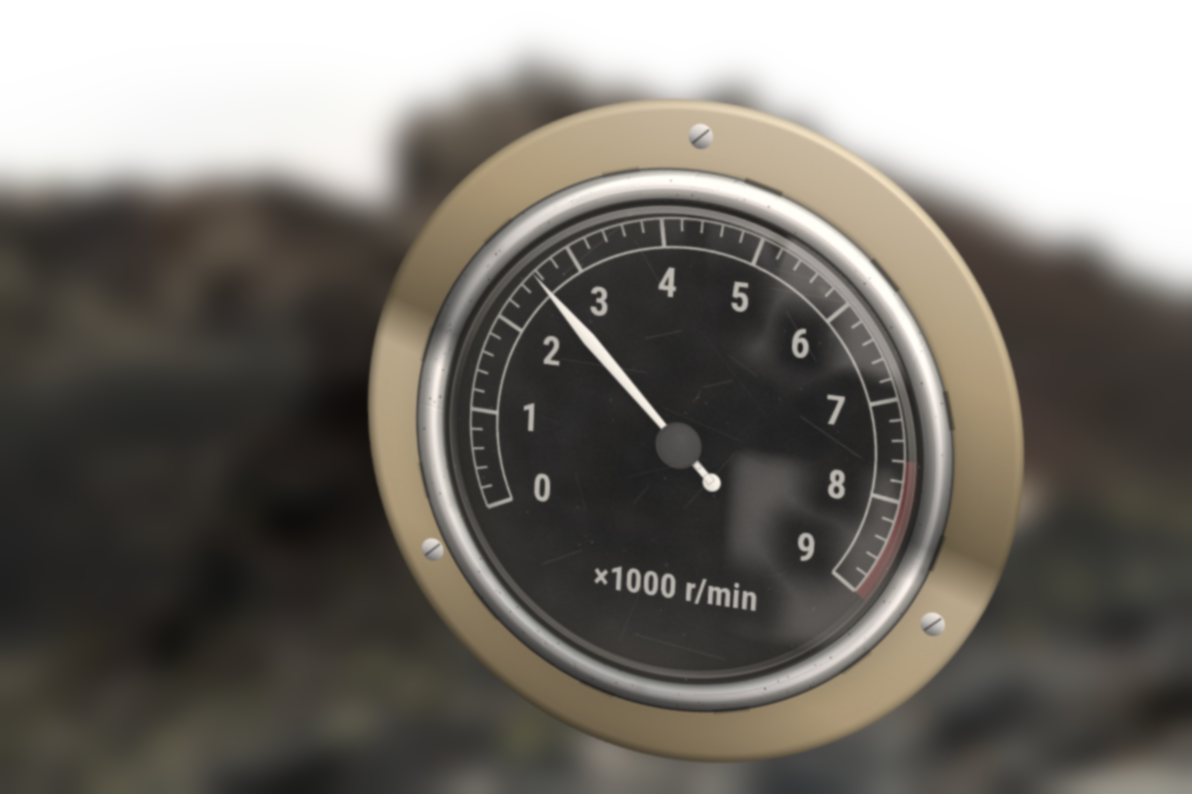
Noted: {"value": 2600, "unit": "rpm"}
